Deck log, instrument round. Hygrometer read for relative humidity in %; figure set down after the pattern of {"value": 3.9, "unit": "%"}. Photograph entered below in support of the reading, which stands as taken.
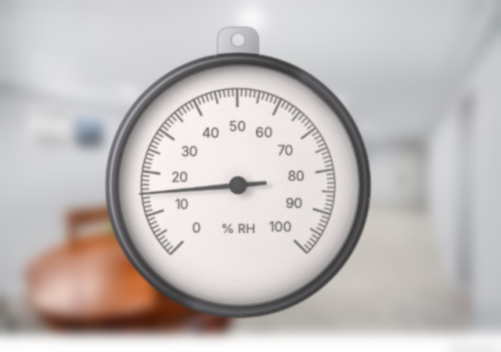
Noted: {"value": 15, "unit": "%"}
